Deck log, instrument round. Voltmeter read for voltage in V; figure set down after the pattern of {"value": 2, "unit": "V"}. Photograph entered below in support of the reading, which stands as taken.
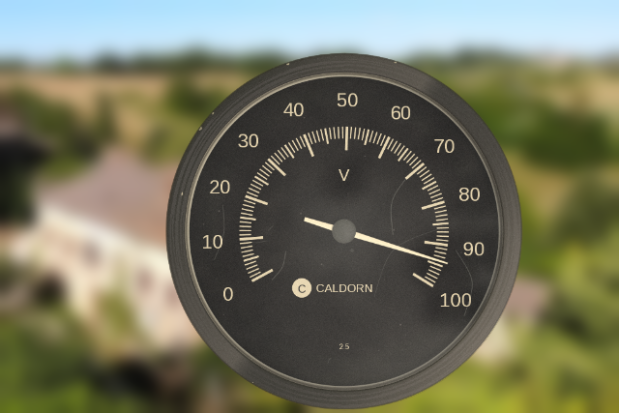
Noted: {"value": 94, "unit": "V"}
